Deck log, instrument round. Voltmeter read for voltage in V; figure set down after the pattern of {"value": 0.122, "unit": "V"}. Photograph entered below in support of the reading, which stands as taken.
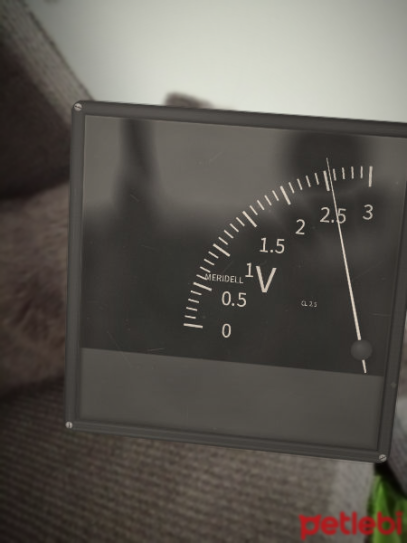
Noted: {"value": 2.55, "unit": "V"}
